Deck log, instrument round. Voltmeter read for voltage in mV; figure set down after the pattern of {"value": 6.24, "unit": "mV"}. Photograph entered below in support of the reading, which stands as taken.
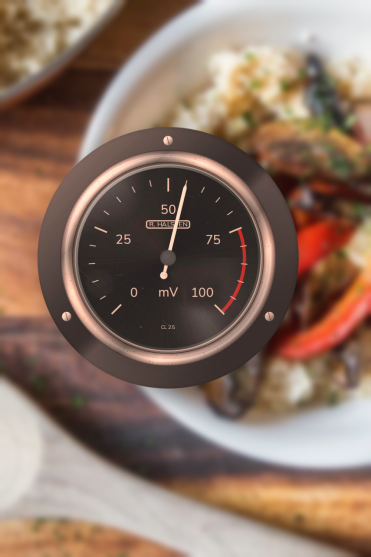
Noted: {"value": 55, "unit": "mV"}
